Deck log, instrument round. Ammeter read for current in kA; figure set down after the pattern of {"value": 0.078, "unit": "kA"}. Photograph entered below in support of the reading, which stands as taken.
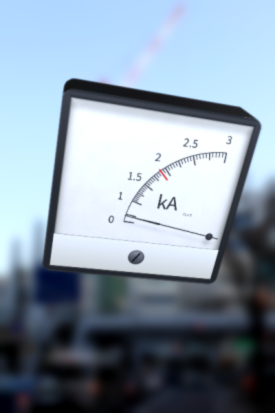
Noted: {"value": 0.5, "unit": "kA"}
